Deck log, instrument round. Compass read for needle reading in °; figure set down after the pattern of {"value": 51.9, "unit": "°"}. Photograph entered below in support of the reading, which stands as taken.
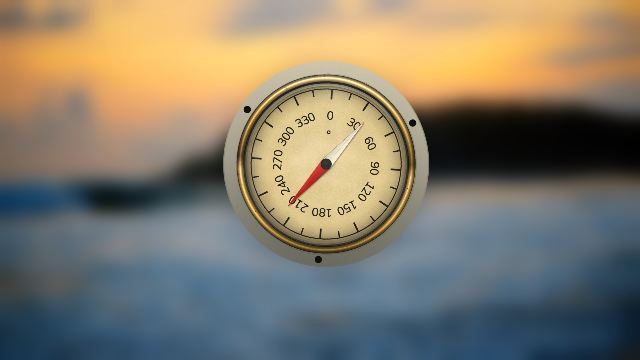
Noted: {"value": 217.5, "unit": "°"}
